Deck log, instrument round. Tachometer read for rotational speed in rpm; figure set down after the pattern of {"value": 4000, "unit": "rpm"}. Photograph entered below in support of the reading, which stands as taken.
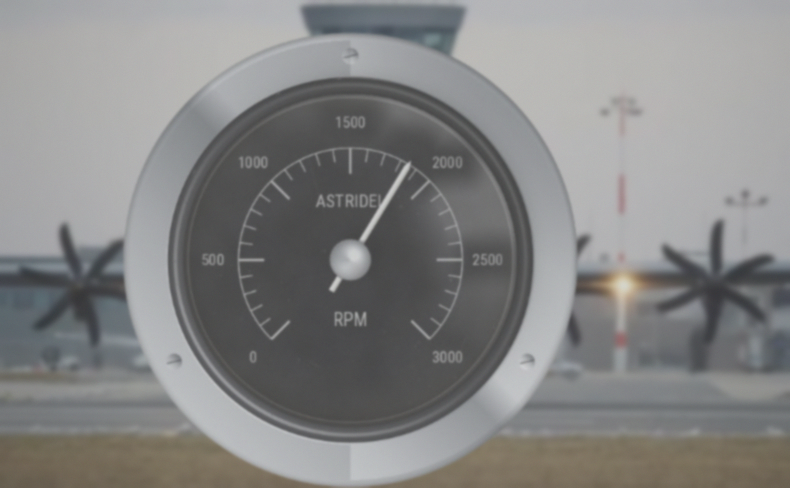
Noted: {"value": 1850, "unit": "rpm"}
